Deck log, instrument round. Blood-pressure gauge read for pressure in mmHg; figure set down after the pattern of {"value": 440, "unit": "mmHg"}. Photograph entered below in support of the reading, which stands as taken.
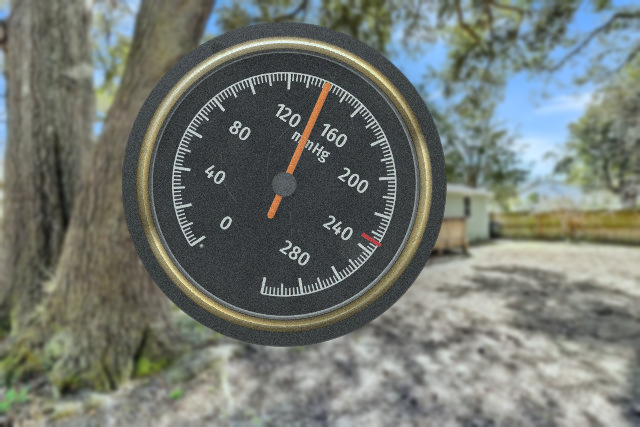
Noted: {"value": 140, "unit": "mmHg"}
